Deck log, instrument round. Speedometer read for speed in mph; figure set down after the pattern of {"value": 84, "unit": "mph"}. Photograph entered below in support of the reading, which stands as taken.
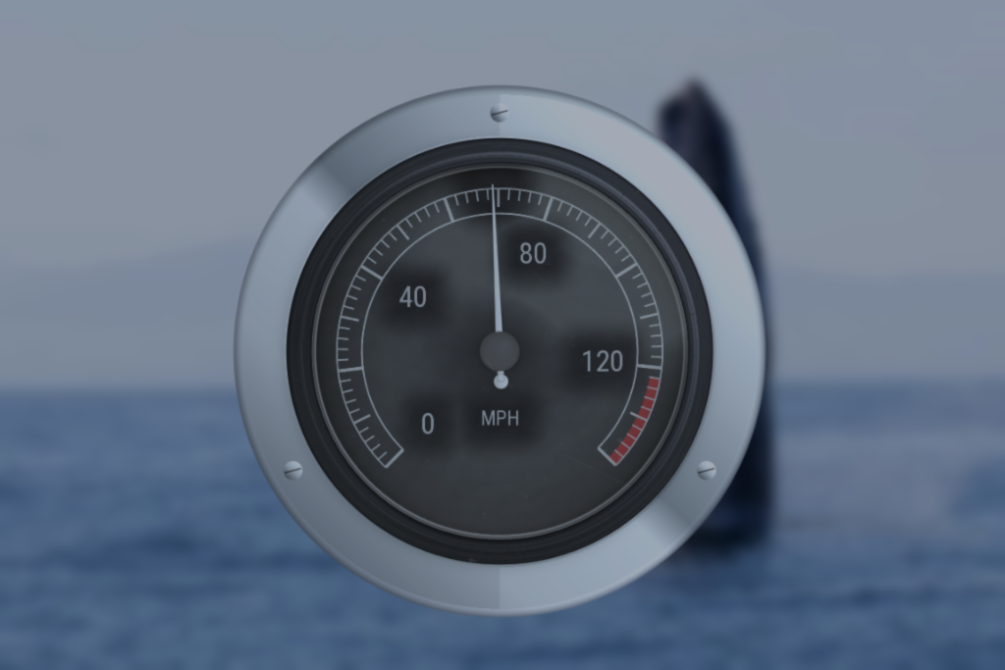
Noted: {"value": 69, "unit": "mph"}
